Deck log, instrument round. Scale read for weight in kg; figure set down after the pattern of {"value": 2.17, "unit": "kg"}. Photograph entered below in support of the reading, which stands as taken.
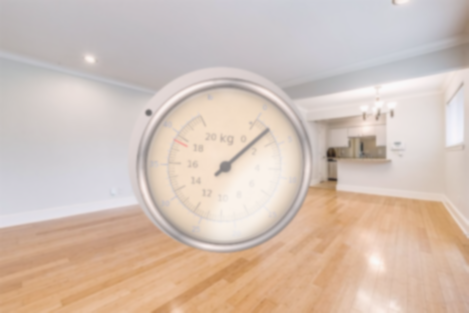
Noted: {"value": 1, "unit": "kg"}
